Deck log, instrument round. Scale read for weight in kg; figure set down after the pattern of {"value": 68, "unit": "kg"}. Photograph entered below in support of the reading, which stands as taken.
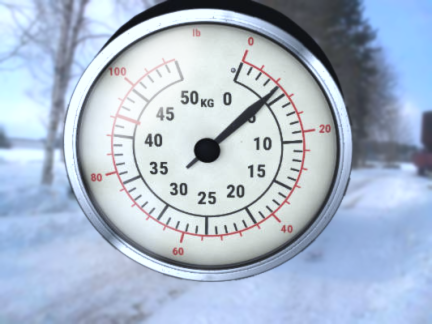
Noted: {"value": 4, "unit": "kg"}
